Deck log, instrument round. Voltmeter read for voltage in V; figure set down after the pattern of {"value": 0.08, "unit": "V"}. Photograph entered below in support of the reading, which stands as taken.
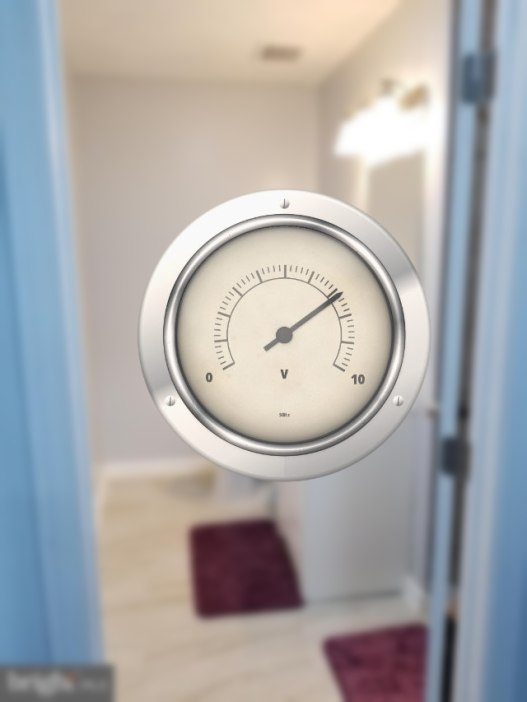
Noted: {"value": 7.2, "unit": "V"}
